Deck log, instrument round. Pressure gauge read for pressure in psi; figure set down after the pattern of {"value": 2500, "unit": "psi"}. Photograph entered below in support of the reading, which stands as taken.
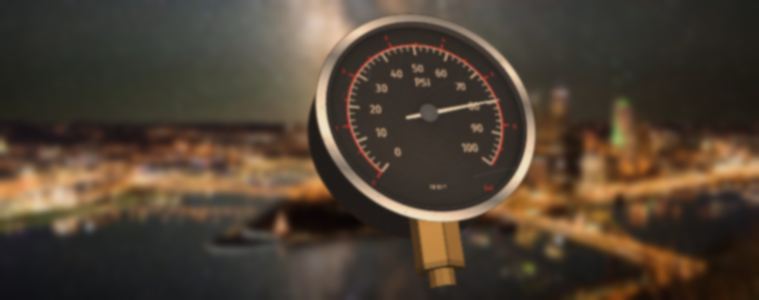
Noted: {"value": 80, "unit": "psi"}
